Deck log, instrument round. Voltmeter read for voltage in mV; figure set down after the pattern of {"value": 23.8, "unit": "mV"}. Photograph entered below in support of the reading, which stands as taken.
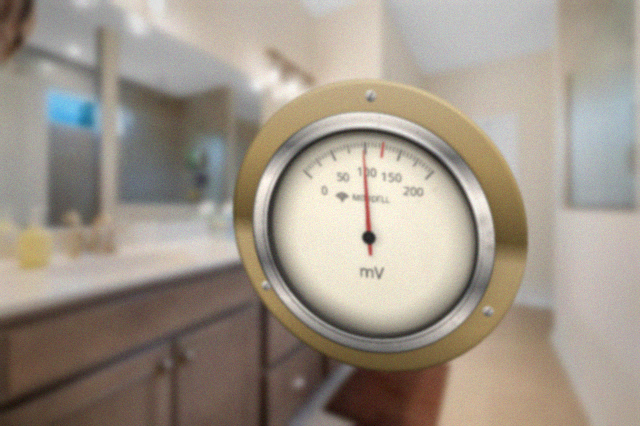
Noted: {"value": 100, "unit": "mV"}
